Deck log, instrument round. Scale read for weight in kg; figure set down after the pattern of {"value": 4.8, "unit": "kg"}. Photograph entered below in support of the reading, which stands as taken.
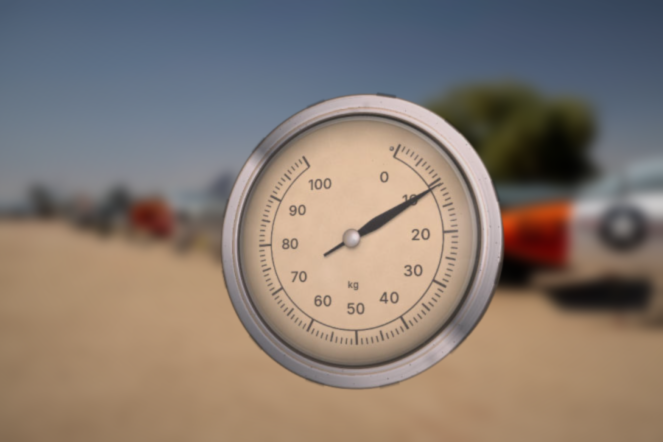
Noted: {"value": 11, "unit": "kg"}
